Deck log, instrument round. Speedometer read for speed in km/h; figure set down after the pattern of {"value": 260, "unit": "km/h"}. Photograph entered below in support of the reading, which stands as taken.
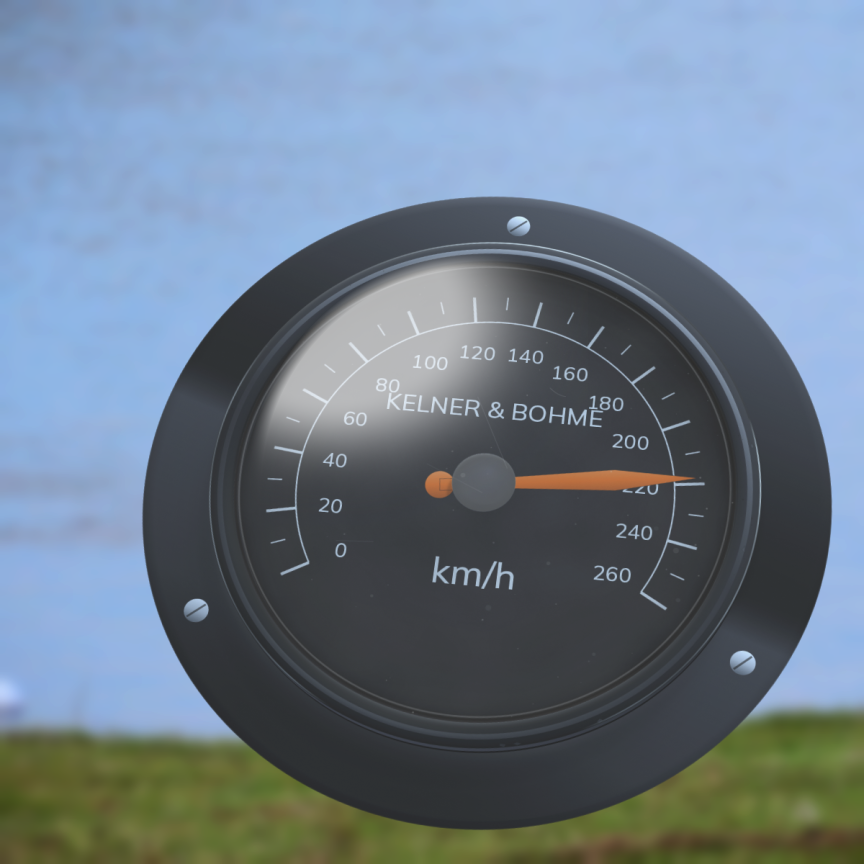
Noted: {"value": 220, "unit": "km/h"}
